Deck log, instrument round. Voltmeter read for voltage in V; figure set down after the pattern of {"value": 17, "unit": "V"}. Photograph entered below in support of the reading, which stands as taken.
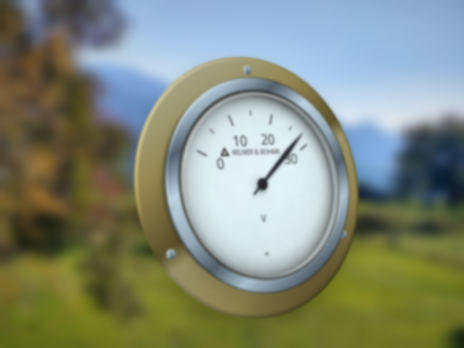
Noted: {"value": 27.5, "unit": "V"}
